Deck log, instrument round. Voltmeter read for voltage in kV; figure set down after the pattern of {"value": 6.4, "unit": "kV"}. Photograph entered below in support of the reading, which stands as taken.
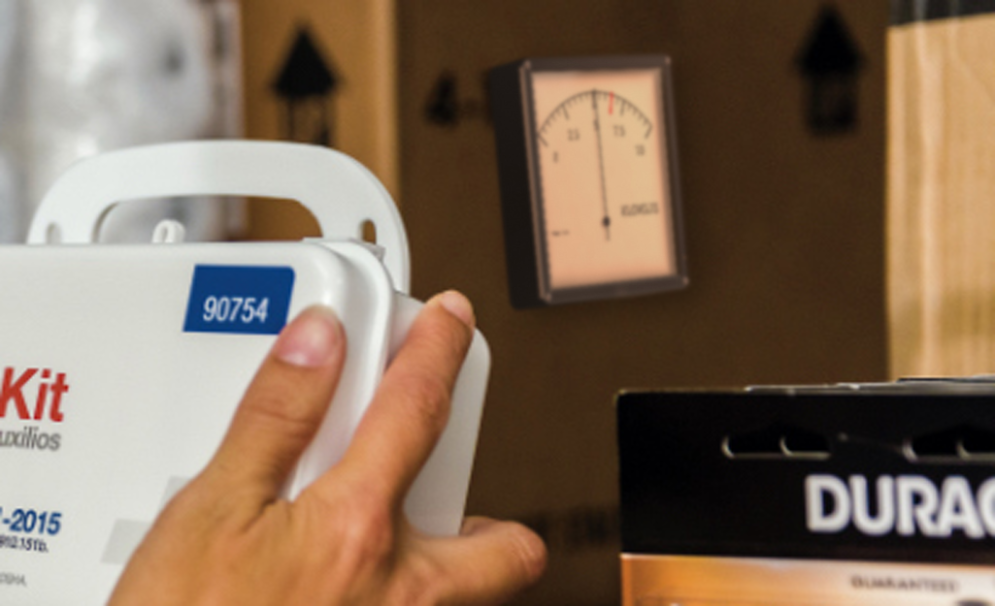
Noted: {"value": 5, "unit": "kV"}
